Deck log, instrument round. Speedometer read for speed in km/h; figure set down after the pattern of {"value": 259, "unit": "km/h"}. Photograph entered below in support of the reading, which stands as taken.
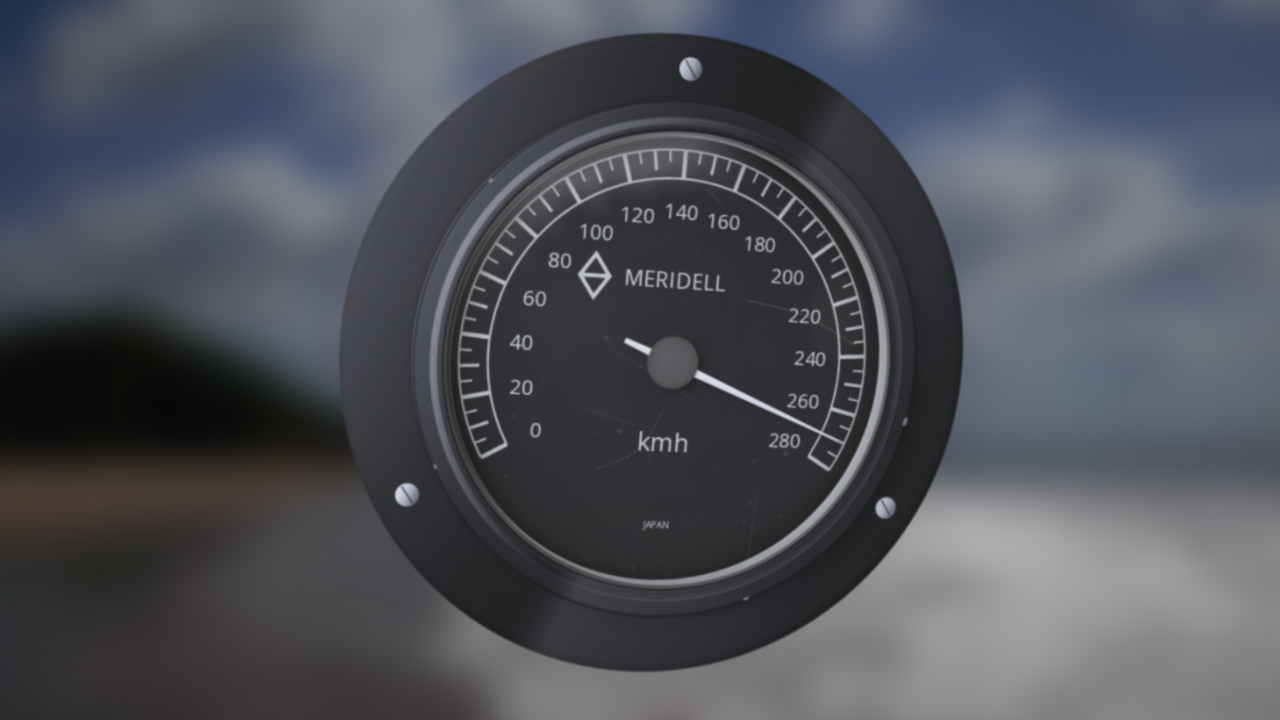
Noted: {"value": 270, "unit": "km/h"}
